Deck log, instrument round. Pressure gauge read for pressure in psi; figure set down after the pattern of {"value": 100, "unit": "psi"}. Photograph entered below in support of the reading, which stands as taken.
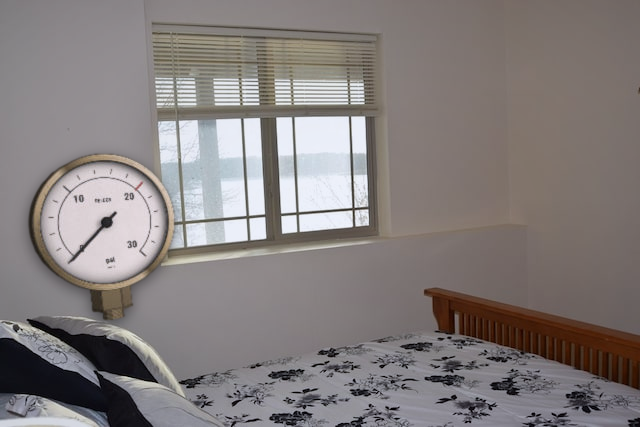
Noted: {"value": 0, "unit": "psi"}
